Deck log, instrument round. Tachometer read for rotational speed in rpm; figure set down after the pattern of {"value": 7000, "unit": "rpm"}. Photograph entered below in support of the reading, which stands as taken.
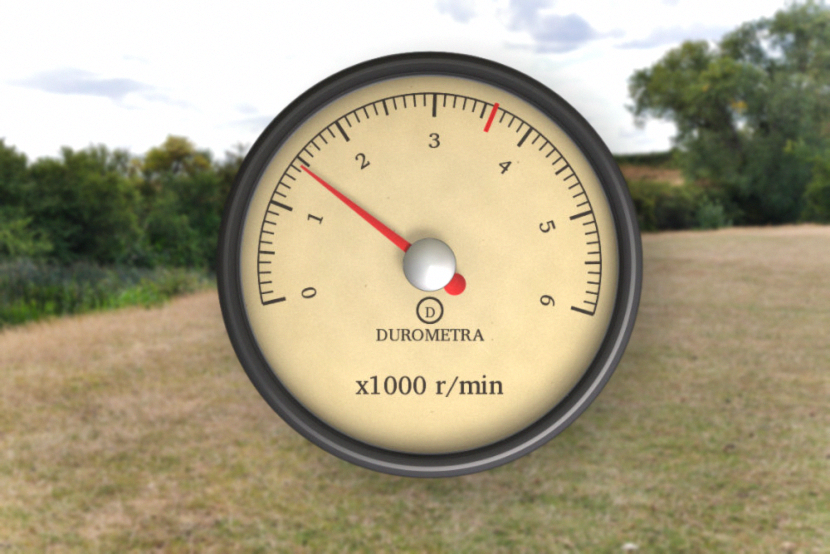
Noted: {"value": 1450, "unit": "rpm"}
